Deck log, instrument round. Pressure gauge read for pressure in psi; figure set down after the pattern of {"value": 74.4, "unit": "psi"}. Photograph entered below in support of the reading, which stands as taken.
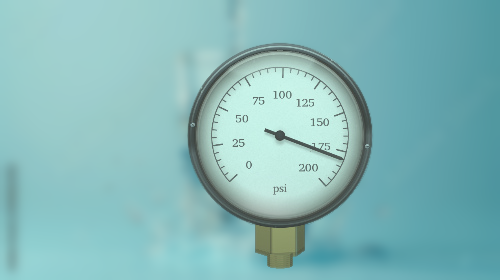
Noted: {"value": 180, "unit": "psi"}
